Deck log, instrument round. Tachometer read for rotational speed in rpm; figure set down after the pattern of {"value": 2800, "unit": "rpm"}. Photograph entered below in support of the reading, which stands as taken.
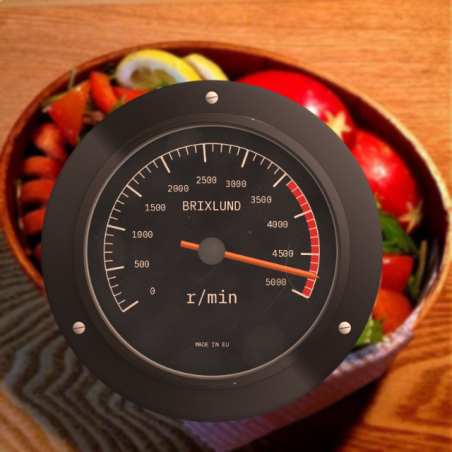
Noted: {"value": 4750, "unit": "rpm"}
